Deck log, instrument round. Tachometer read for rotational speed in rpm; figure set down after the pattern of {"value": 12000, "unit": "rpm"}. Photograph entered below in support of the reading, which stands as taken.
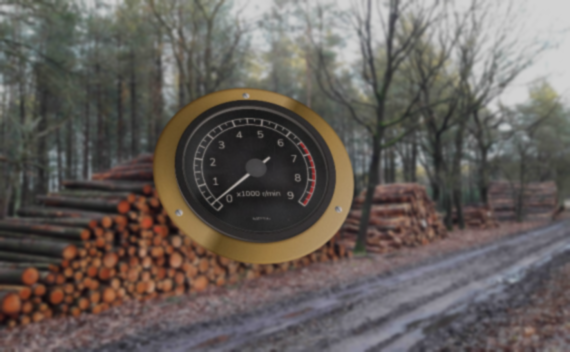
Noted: {"value": 250, "unit": "rpm"}
